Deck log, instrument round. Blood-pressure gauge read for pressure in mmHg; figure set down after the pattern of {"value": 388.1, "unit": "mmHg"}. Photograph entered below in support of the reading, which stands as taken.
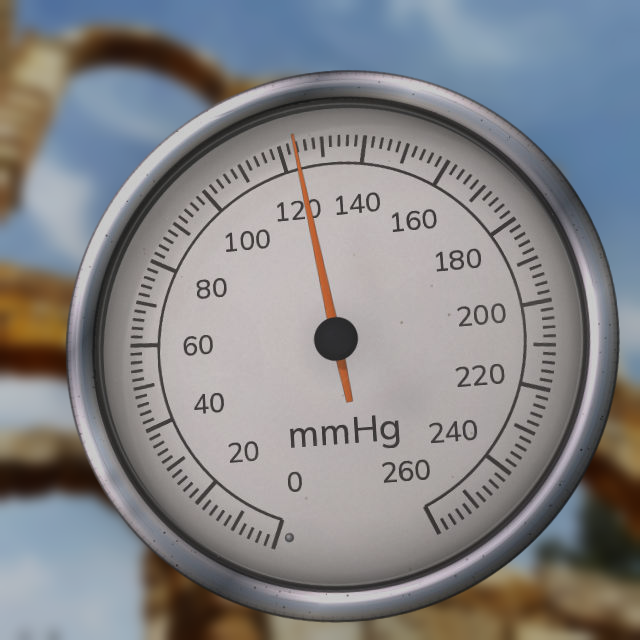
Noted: {"value": 124, "unit": "mmHg"}
